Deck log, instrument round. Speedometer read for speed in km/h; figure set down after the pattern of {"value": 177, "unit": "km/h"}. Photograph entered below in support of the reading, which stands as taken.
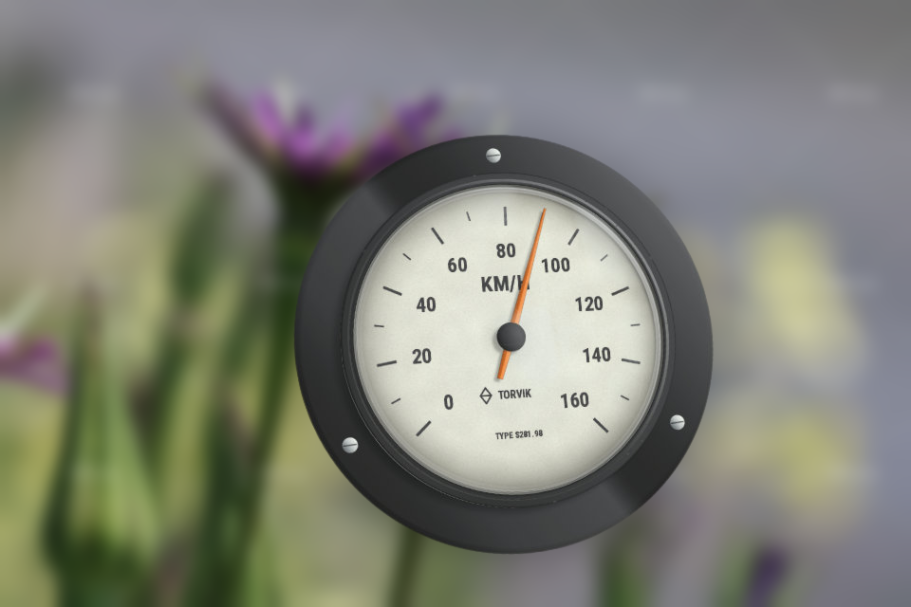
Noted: {"value": 90, "unit": "km/h"}
